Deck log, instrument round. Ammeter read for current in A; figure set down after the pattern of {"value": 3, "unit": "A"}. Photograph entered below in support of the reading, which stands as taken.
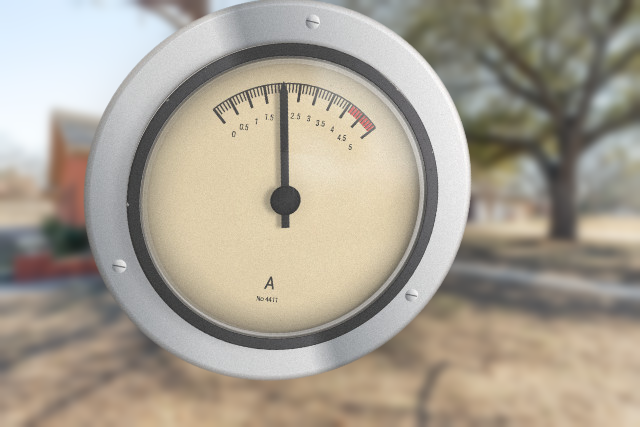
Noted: {"value": 2, "unit": "A"}
